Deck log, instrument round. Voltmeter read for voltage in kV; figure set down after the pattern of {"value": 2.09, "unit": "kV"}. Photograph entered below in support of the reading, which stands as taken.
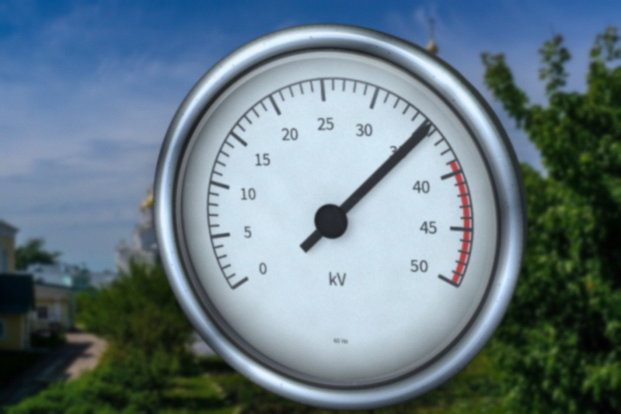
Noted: {"value": 35.5, "unit": "kV"}
